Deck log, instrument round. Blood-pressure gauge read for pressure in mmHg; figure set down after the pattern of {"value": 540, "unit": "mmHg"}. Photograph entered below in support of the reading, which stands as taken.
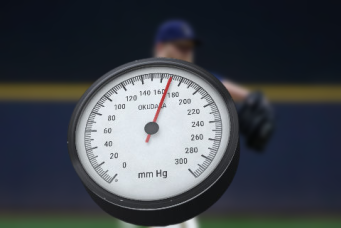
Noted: {"value": 170, "unit": "mmHg"}
